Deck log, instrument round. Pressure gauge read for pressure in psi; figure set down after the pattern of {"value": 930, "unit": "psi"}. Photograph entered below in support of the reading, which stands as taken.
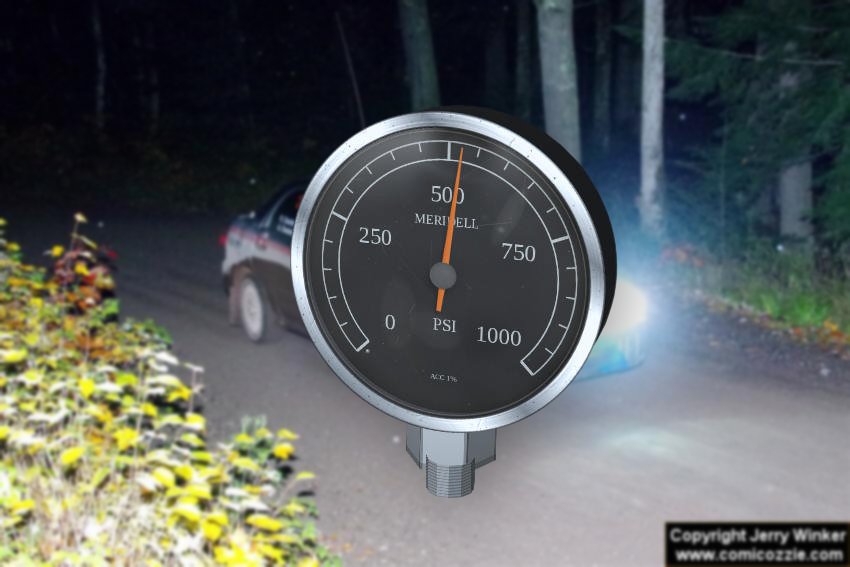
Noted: {"value": 525, "unit": "psi"}
